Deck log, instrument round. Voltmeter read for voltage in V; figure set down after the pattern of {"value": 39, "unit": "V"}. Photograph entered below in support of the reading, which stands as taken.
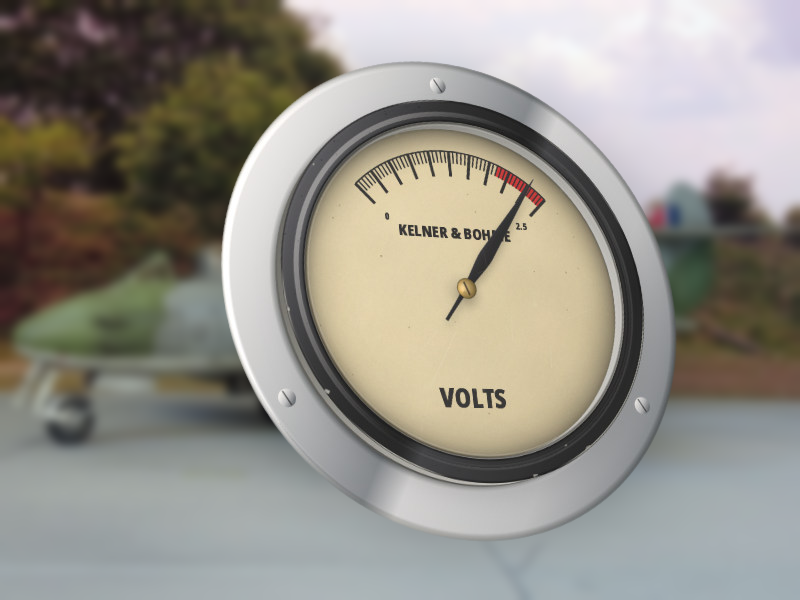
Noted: {"value": 2.25, "unit": "V"}
